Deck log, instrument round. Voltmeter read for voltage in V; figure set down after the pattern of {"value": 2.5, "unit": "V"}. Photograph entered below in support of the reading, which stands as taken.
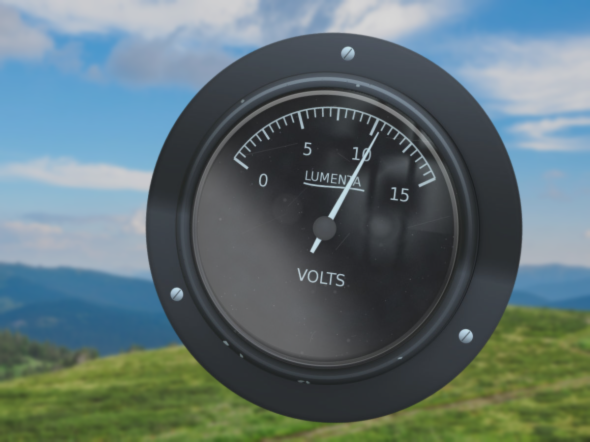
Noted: {"value": 10.5, "unit": "V"}
